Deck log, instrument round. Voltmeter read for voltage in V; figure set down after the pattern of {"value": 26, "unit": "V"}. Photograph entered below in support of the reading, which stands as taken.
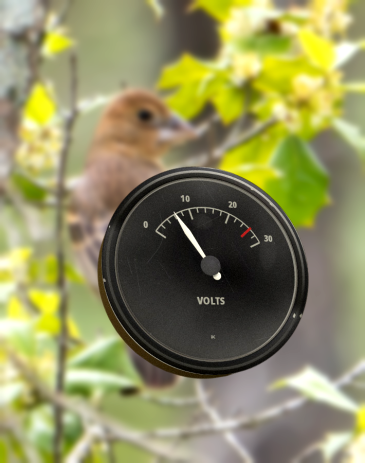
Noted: {"value": 6, "unit": "V"}
